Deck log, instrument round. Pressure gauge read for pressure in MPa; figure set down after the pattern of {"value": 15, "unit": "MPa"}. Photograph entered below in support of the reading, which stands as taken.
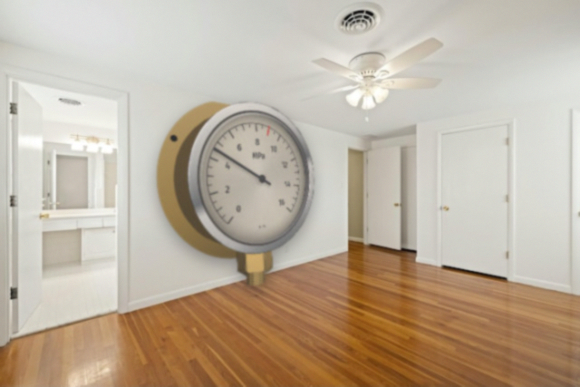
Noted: {"value": 4.5, "unit": "MPa"}
